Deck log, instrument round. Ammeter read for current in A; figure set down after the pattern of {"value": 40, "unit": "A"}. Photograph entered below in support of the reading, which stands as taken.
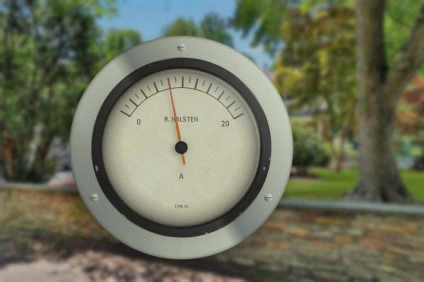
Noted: {"value": 8, "unit": "A"}
